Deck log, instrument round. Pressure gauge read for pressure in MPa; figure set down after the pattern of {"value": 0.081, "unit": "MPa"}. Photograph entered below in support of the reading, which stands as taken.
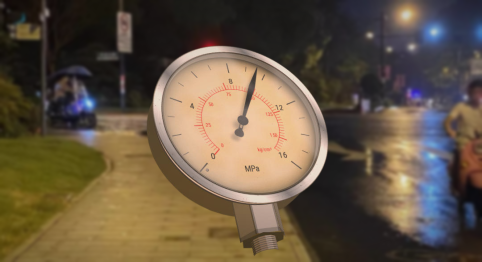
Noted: {"value": 9.5, "unit": "MPa"}
